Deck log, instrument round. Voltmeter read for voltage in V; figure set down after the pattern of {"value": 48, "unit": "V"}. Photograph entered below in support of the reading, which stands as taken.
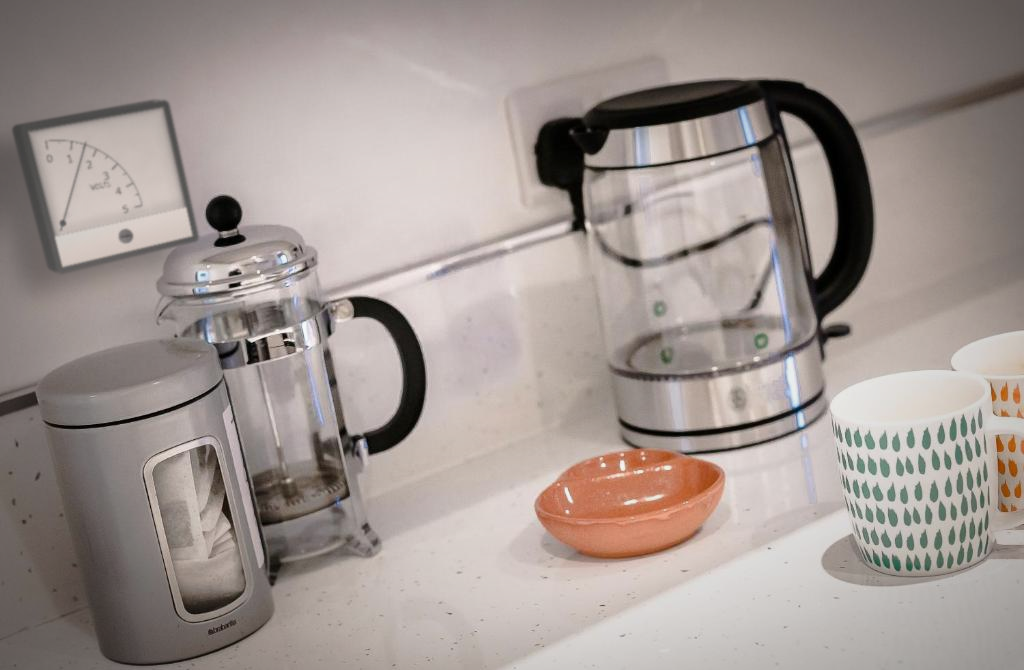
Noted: {"value": 1.5, "unit": "V"}
